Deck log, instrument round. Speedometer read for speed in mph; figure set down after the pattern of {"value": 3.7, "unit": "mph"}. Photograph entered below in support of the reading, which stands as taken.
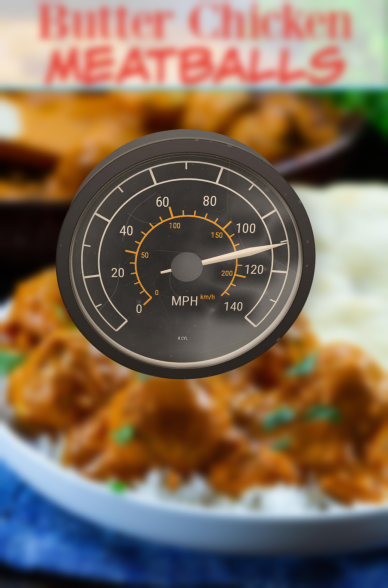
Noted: {"value": 110, "unit": "mph"}
